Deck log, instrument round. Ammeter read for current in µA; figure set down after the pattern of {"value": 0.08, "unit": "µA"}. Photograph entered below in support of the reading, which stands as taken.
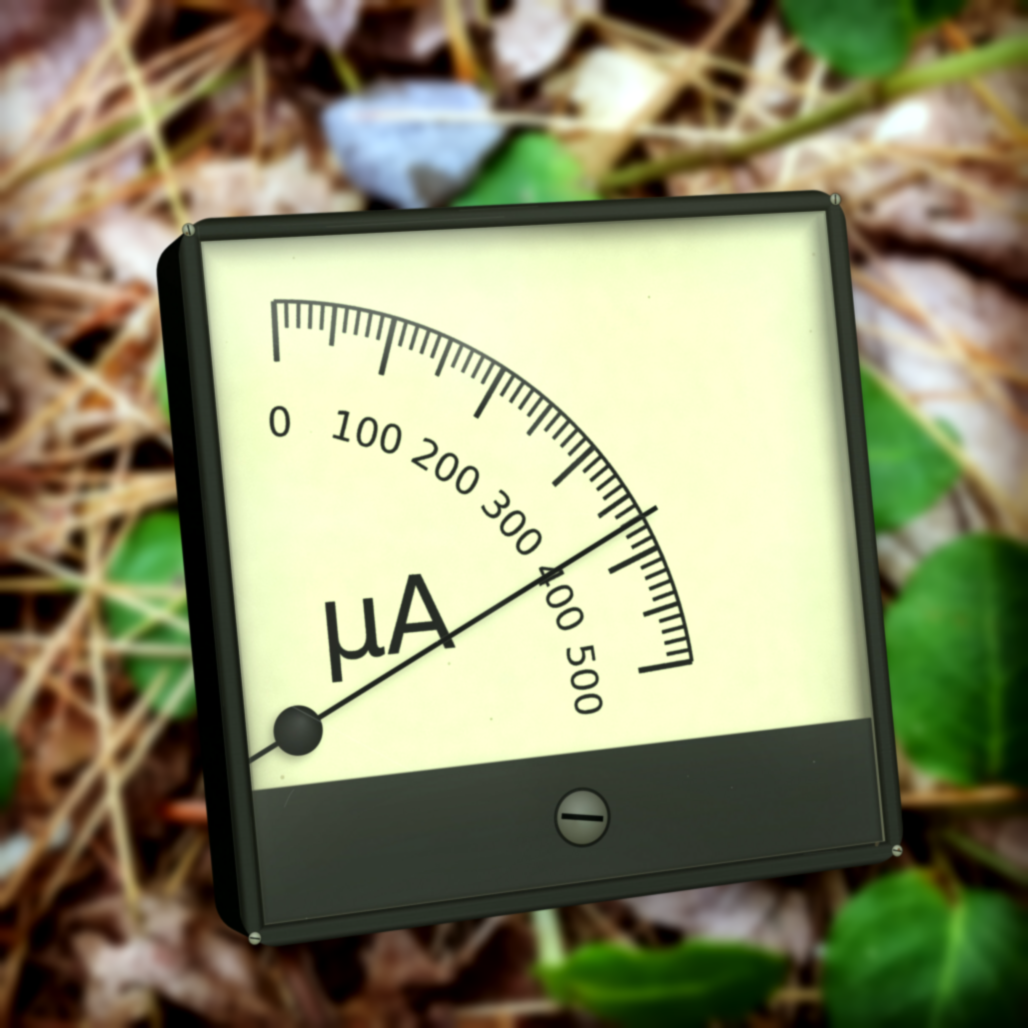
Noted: {"value": 370, "unit": "µA"}
